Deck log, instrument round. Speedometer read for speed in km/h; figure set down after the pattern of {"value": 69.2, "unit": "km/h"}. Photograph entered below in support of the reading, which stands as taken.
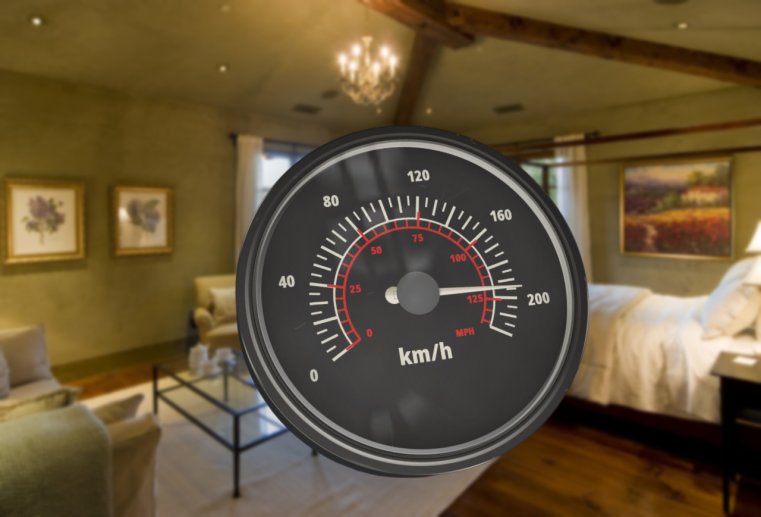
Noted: {"value": 195, "unit": "km/h"}
